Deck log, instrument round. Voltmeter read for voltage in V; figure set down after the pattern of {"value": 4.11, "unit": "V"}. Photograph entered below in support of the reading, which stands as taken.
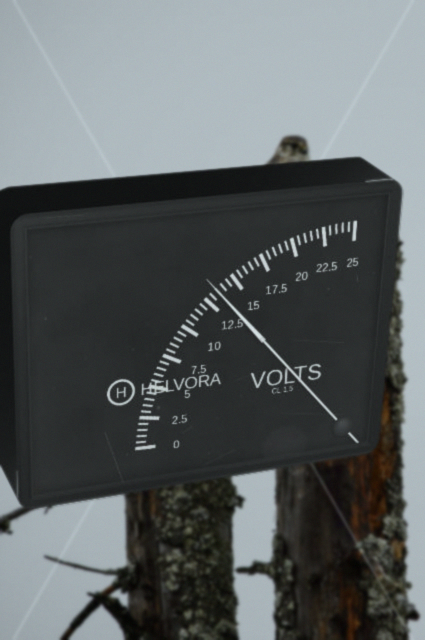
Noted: {"value": 13.5, "unit": "V"}
